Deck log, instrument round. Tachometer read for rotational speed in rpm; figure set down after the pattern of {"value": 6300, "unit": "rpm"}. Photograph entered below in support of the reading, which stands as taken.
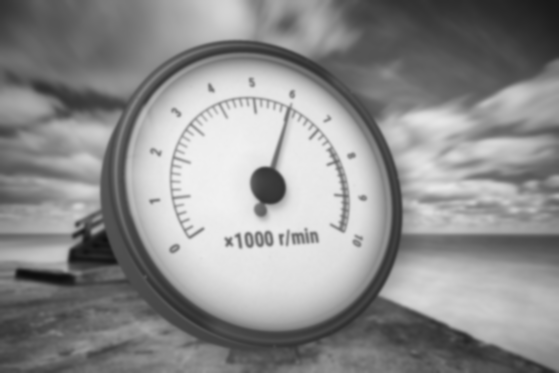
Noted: {"value": 6000, "unit": "rpm"}
